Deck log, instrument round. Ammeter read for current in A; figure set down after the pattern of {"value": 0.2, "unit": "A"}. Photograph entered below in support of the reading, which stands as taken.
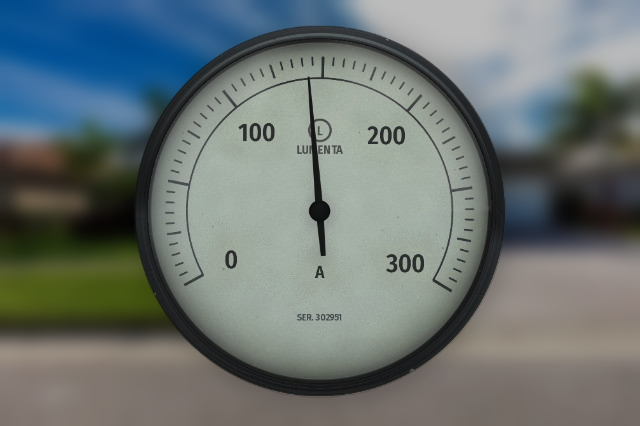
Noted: {"value": 142.5, "unit": "A"}
